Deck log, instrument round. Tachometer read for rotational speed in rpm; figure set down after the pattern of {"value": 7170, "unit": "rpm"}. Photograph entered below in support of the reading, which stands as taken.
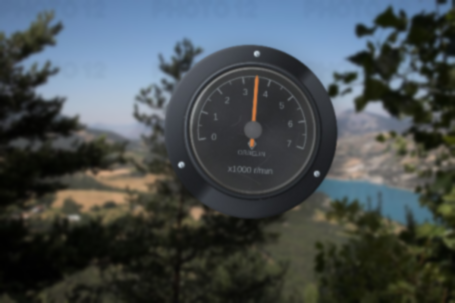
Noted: {"value": 3500, "unit": "rpm"}
